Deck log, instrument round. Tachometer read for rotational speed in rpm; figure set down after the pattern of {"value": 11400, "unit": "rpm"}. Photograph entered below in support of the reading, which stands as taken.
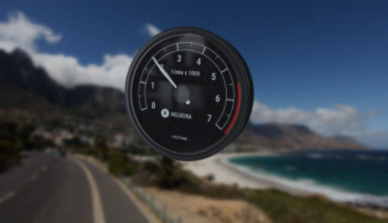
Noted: {"value": 2000, "unit": "rpm"}
